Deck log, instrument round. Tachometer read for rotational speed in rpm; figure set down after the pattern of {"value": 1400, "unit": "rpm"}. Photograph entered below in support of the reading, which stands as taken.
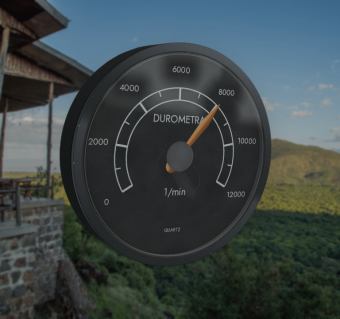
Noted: {"value": 8000, "unit": "rpm"}
